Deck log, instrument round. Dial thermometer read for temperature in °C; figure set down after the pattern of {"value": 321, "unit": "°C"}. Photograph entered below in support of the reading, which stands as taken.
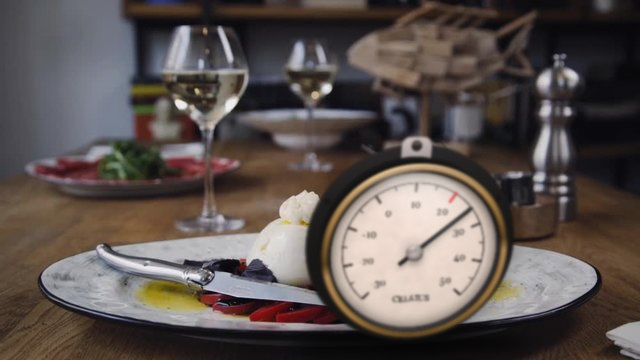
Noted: {"value": 25, "unit": "°C"}
